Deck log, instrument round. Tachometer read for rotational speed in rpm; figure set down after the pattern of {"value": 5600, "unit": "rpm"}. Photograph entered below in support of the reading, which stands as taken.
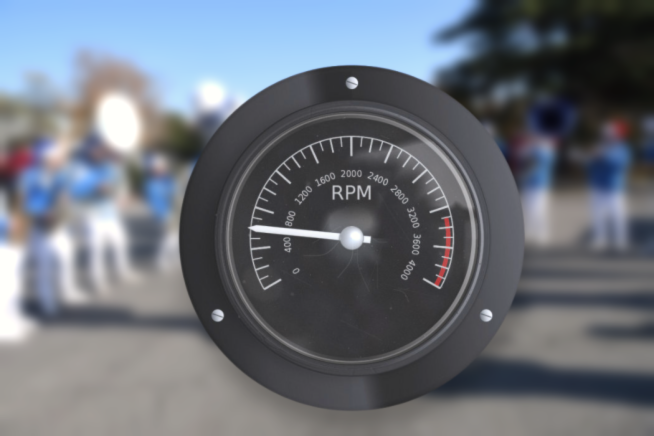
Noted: {"value": 600, "unit": "rpm"}
